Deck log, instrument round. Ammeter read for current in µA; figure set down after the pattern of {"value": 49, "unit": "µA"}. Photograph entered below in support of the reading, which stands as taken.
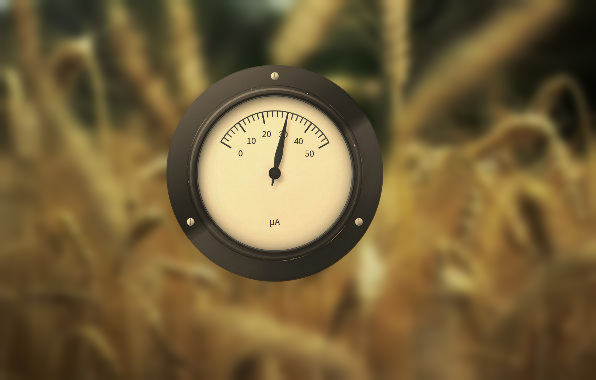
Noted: {"value": 30, "unit": "µA"}
